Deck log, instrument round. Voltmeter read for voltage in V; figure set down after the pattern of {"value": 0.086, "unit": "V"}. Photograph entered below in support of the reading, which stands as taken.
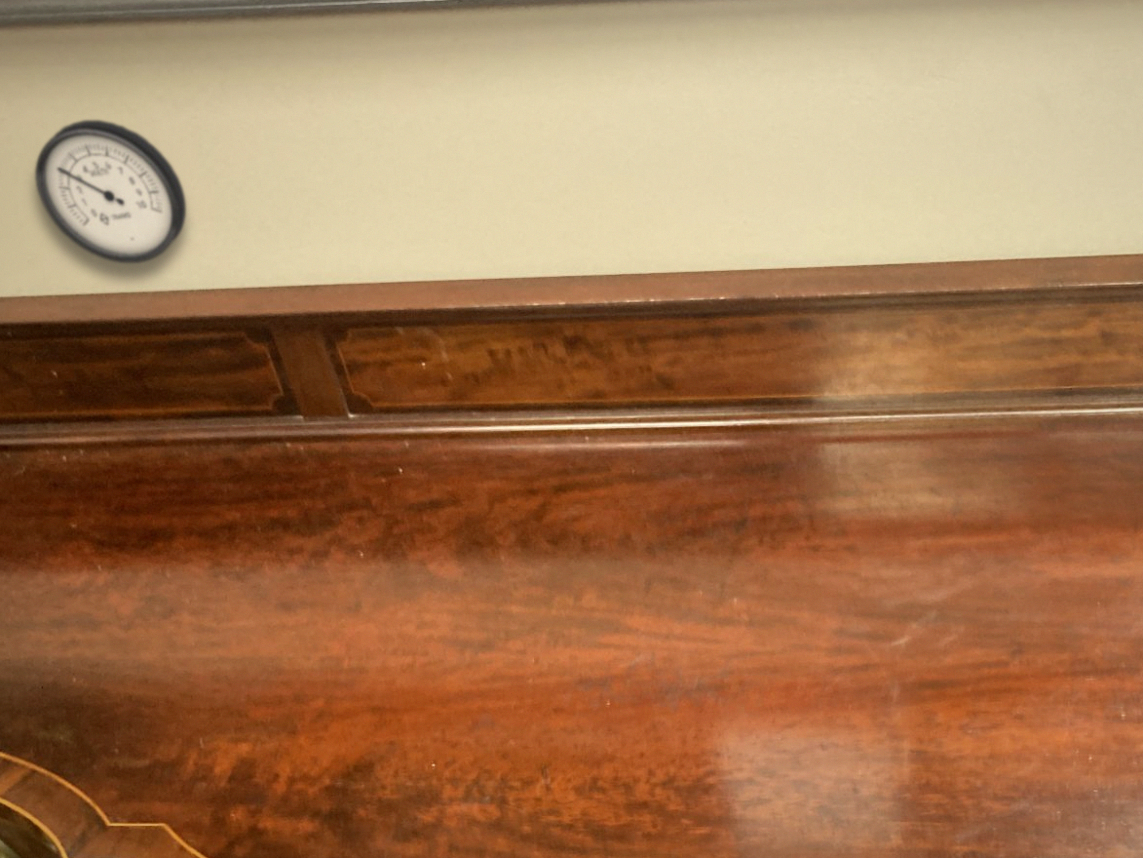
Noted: {"value": 3, "unit": "V"}
